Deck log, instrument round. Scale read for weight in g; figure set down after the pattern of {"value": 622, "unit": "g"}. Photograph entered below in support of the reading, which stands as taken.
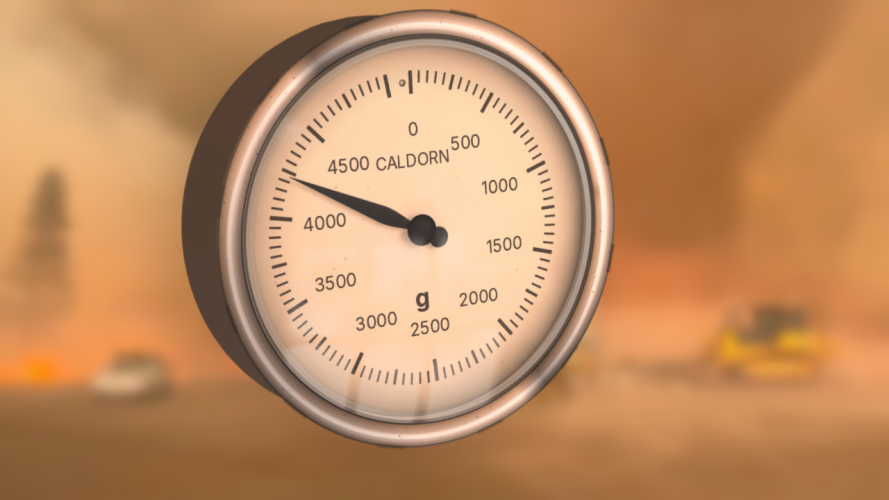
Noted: {"value": 4225, "unit": "g"}
